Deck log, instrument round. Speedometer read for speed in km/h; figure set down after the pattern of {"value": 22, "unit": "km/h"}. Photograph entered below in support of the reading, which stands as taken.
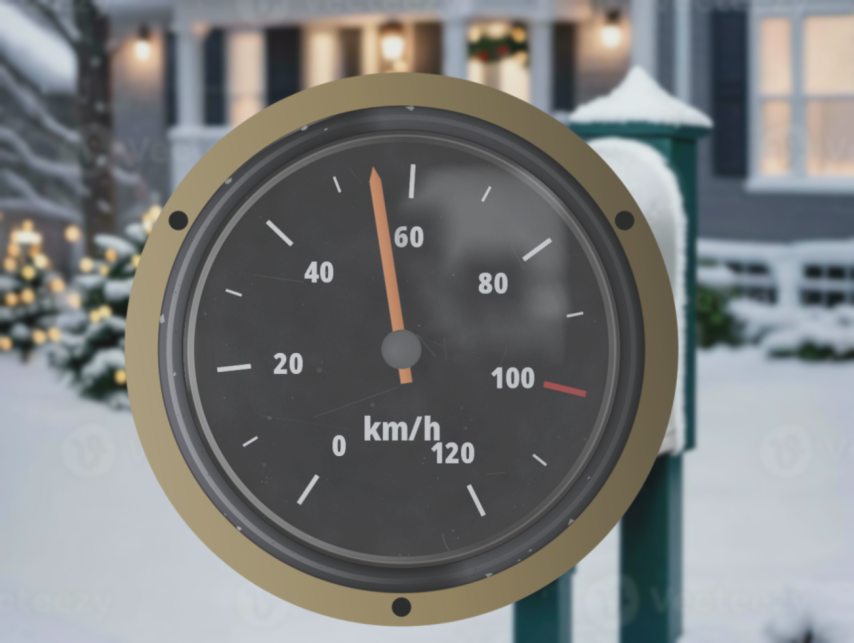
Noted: {"value": 55, "unit": "km/h"}
